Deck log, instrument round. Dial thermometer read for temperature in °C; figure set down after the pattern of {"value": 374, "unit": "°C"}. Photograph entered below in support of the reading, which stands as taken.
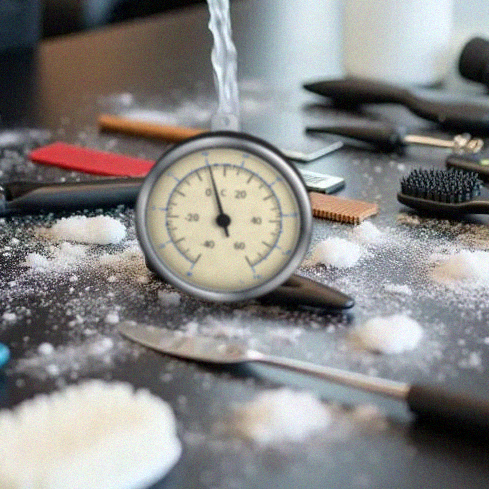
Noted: {"value": 5, "unit": "°C"}
